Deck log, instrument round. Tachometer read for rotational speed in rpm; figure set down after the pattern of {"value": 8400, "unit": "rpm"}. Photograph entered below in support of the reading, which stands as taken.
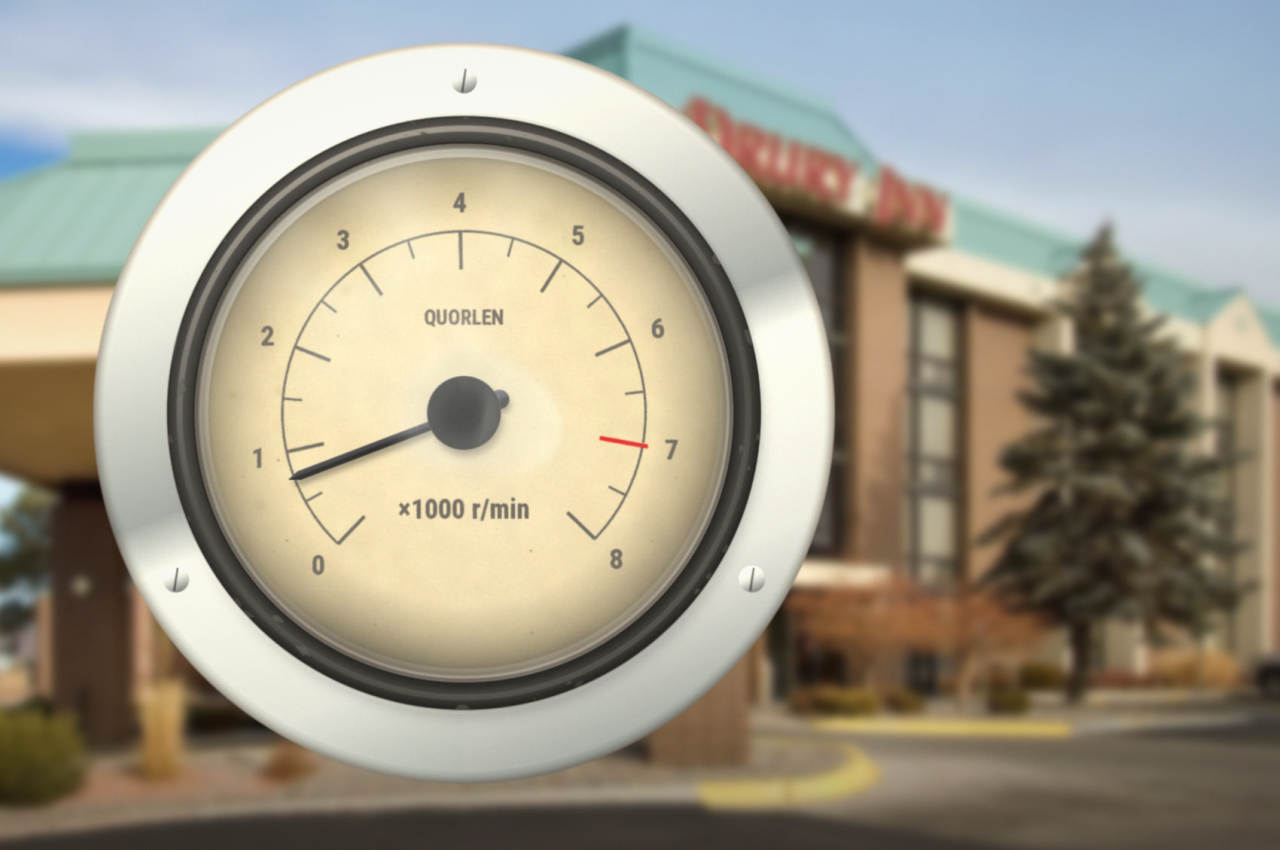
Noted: {"value": 750, "unit": "rpm"}
